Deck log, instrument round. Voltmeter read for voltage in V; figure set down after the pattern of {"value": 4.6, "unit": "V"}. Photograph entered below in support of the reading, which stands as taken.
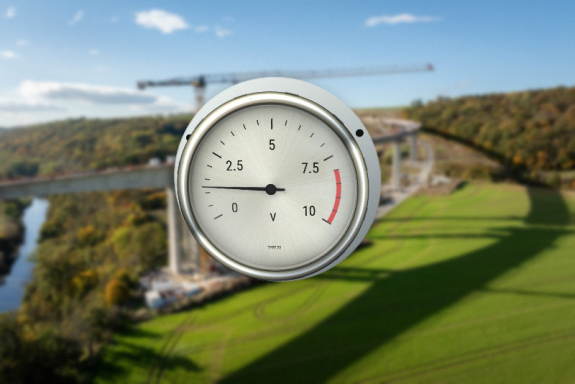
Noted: {"value": 1.25, "unit": "V"}
